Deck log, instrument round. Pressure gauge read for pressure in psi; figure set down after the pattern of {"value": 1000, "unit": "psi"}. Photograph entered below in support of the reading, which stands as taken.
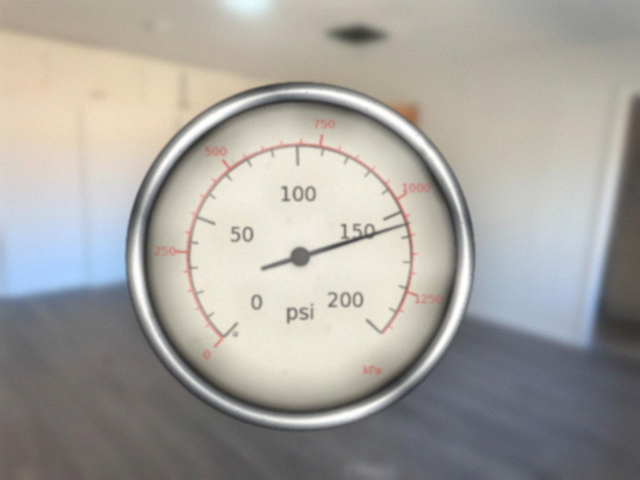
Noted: {"value": 155, "unit": "psi"}
